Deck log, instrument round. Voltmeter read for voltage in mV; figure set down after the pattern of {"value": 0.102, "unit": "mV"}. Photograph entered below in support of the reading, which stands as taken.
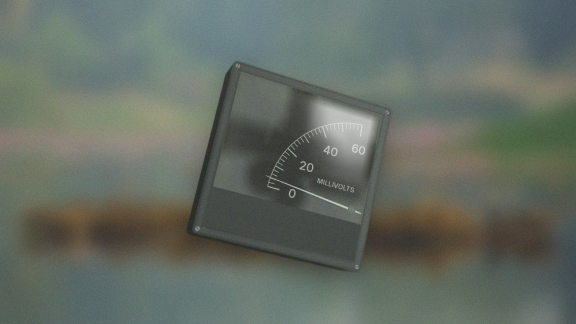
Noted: {"value": 4, "unit": "mV"}
